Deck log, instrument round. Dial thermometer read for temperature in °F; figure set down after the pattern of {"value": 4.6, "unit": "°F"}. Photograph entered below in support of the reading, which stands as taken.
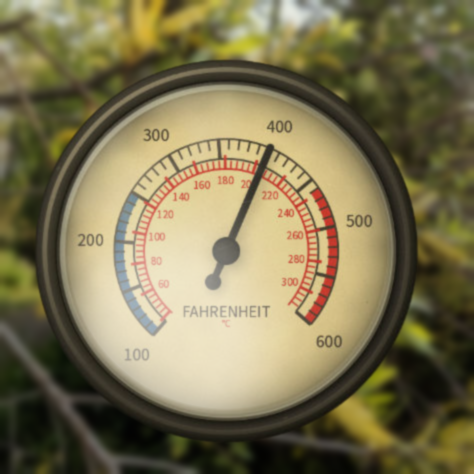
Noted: {"value": 400, "unit": "°F"}
